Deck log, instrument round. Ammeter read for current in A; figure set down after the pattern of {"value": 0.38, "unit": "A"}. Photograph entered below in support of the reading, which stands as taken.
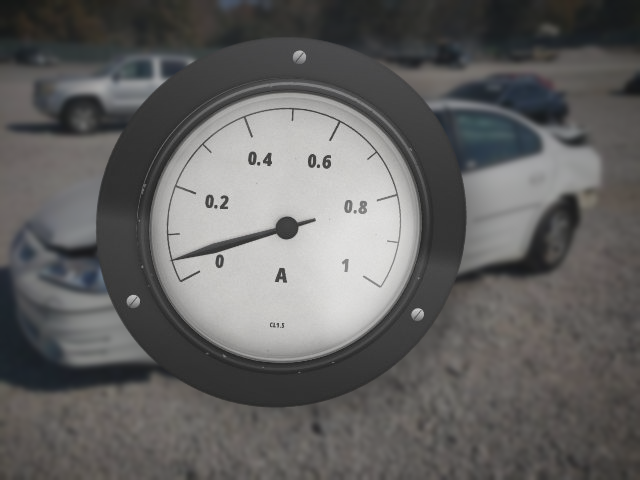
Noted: {"value": 0.05, "unit": "A"}
